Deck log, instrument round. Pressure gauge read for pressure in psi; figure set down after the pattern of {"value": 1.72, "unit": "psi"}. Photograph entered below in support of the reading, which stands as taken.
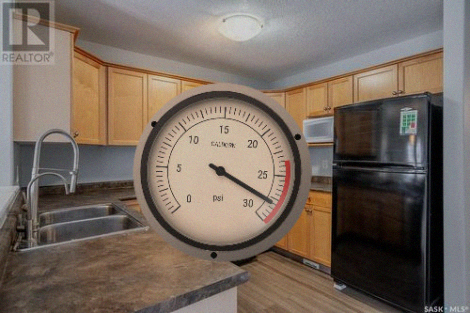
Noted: {"value": 28, "unit": "psi"}
